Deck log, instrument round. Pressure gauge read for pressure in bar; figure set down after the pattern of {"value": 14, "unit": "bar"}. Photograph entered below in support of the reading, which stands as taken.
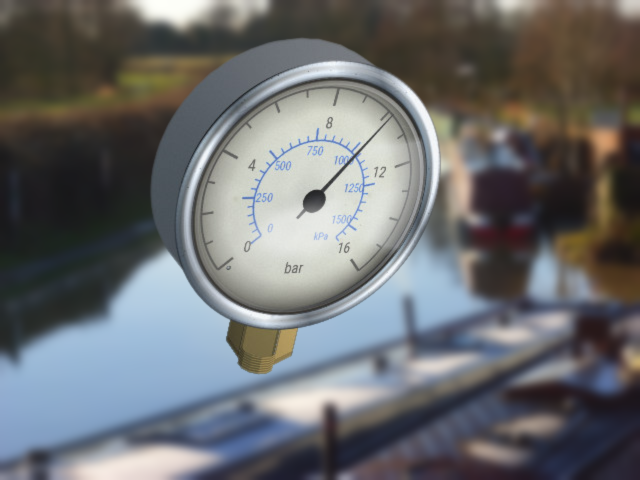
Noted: {"value": 10, "unit": "bar"}
